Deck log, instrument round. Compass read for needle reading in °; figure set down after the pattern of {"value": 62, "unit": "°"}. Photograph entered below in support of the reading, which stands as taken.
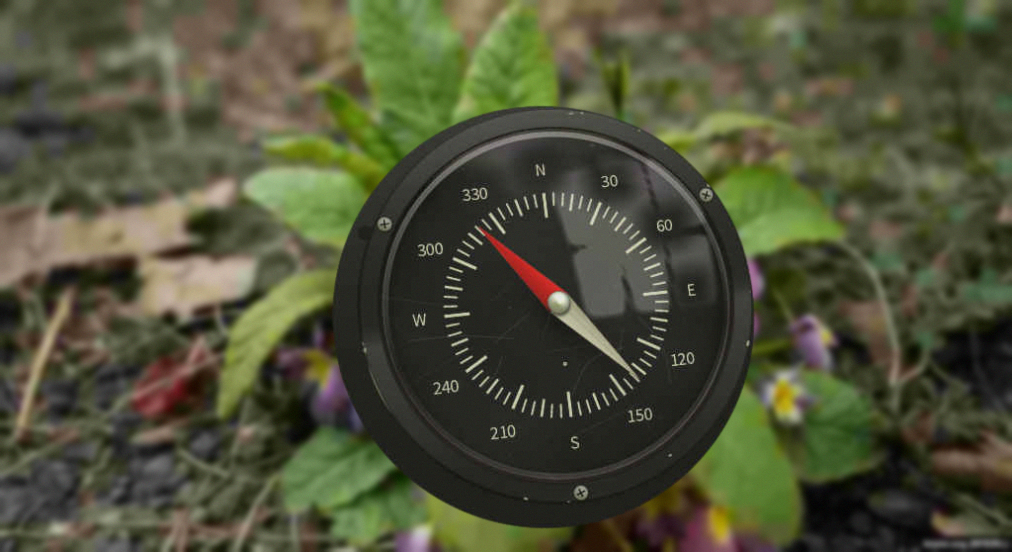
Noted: {"value": 320, "unit": "°"}
